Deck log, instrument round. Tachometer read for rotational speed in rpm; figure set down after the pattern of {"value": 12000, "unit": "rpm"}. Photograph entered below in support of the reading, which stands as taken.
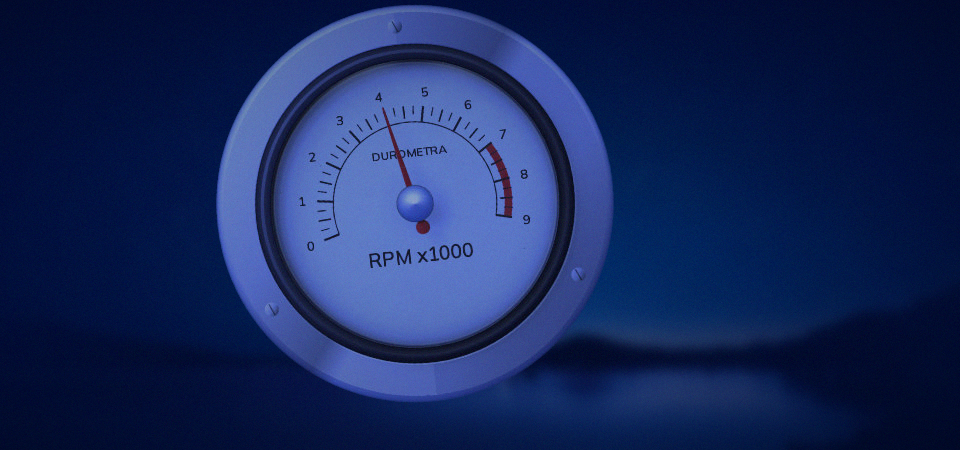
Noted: {"value": 4000, "unit": "rpm"}
